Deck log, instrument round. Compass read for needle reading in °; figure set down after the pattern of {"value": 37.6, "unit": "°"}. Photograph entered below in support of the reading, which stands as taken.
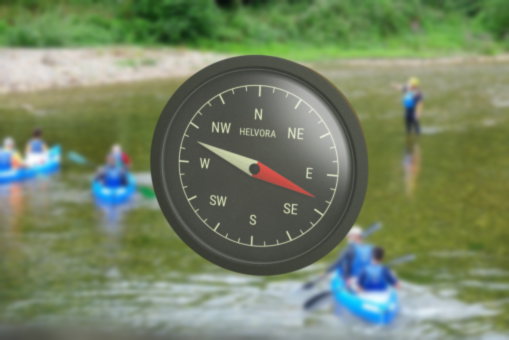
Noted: {"value": 110, "unit": "°"}
